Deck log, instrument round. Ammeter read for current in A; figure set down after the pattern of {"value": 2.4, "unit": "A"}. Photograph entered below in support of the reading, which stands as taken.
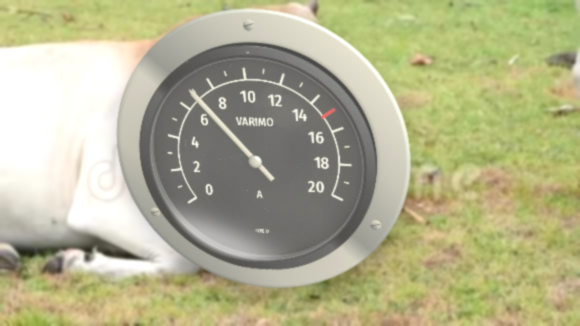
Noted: {"value": 7, "unit": "A"}
